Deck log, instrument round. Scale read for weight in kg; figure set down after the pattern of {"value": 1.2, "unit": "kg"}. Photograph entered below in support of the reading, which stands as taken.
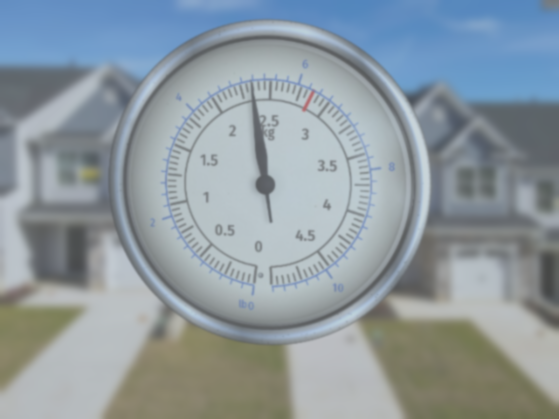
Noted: {"value": 2.35, "unit": "kg"}
